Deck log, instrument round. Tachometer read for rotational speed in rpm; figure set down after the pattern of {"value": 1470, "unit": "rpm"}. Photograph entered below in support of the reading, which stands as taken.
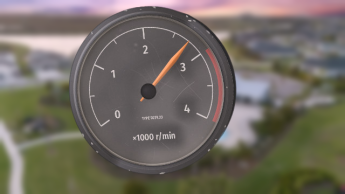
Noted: {"value": 2750, "unit": "rpm"}
